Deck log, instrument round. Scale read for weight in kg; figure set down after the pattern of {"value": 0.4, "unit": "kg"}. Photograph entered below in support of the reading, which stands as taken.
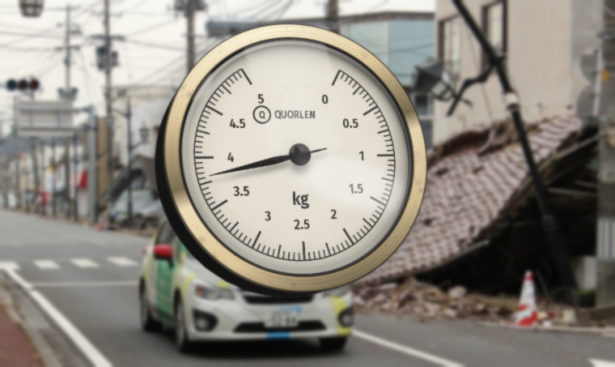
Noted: {"value": 3.8, "unit": "kg"}
